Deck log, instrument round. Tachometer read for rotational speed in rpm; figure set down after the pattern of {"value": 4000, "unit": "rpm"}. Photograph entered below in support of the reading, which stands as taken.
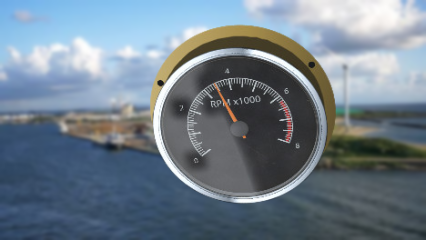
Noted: {"value": 3500, "unit": "rpm"}
